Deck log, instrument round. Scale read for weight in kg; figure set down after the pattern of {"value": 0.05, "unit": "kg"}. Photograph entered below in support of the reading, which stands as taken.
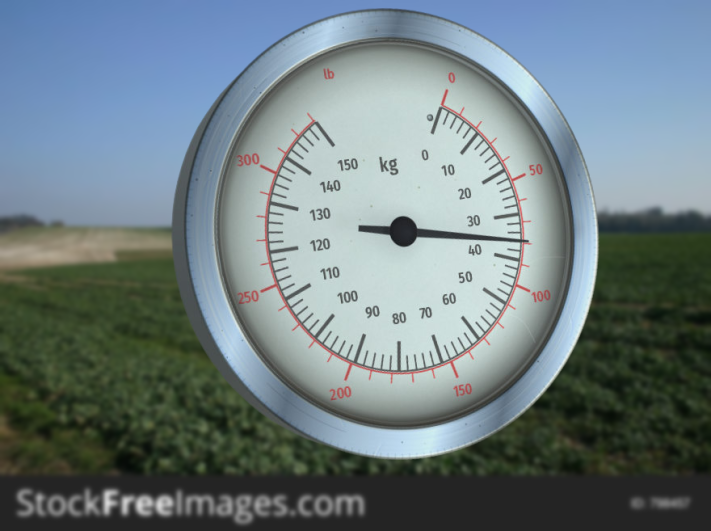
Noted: {"value": 36, "unit": "kg"}
